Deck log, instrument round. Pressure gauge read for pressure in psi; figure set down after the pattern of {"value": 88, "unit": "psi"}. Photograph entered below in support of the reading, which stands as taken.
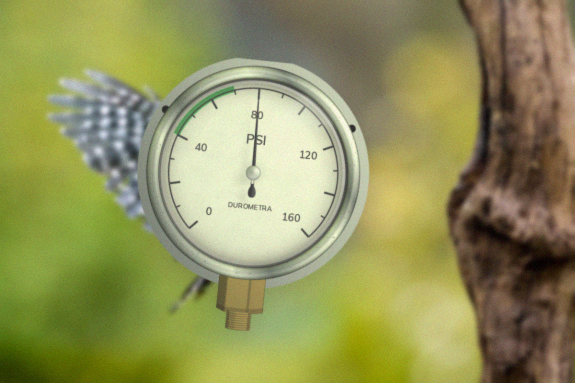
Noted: {"value": 80, "unit": "psi"}
